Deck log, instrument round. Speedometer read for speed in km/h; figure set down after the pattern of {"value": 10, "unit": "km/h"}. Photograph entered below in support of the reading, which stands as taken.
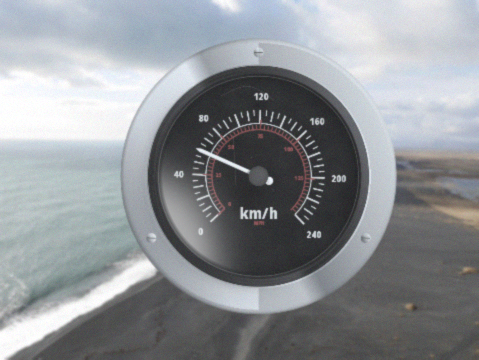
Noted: {"value": 60, "unit": "km/h"}
